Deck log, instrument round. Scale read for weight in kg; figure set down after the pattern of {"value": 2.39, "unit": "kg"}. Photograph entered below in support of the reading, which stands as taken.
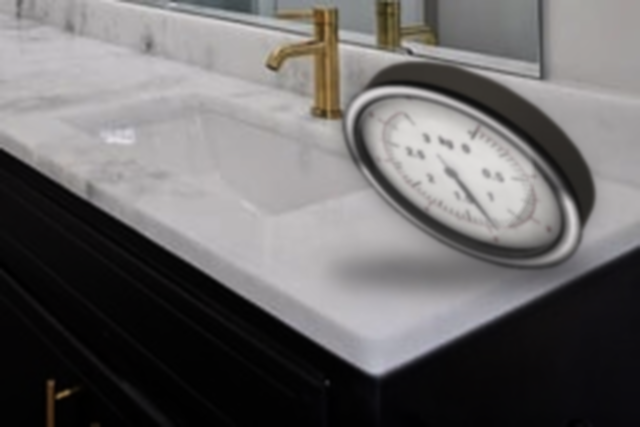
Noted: {"value": 1.25, "unit": "kg"}
